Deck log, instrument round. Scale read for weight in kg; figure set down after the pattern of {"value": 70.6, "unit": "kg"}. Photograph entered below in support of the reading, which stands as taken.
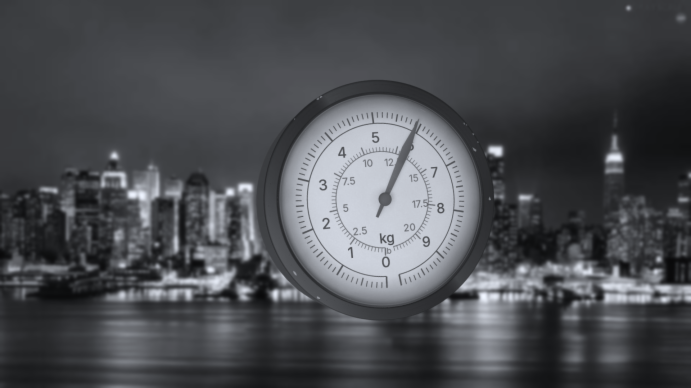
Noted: {"value": 5.9, "unit": "kg"}
